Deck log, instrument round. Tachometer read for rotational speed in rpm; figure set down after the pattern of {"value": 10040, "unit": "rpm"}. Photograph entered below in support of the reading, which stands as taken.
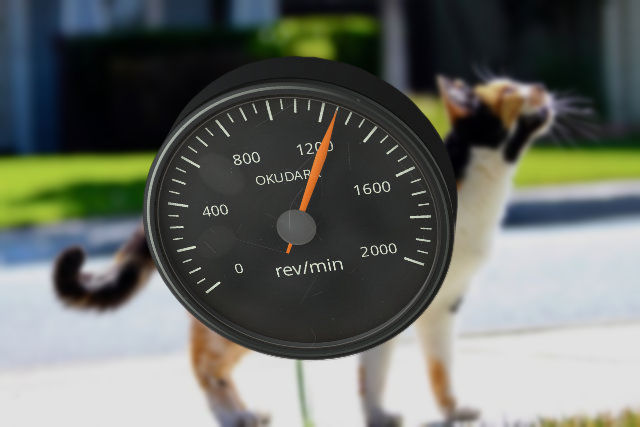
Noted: {"value": 1250, "unit": "rpm"}
